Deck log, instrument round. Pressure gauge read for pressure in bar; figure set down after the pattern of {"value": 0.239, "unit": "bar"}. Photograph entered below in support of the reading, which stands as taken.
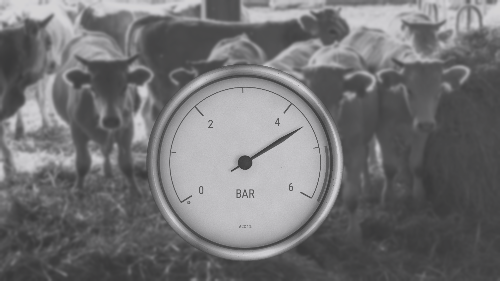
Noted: {"value": 4.5, "unit": "bar"}
